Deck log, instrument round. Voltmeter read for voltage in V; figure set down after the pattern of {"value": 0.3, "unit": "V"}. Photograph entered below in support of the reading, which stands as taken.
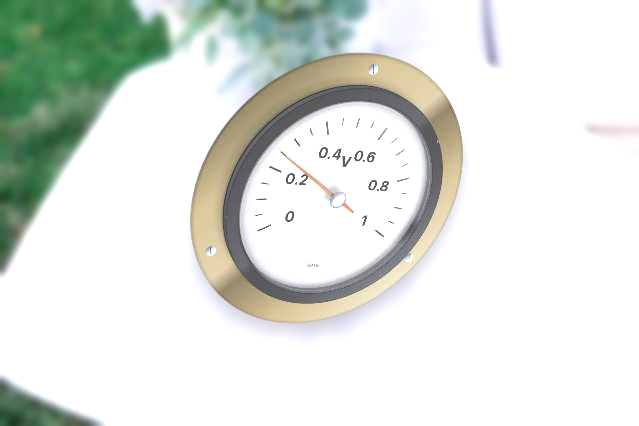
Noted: {"value": 0.25, "unit": "V"}
